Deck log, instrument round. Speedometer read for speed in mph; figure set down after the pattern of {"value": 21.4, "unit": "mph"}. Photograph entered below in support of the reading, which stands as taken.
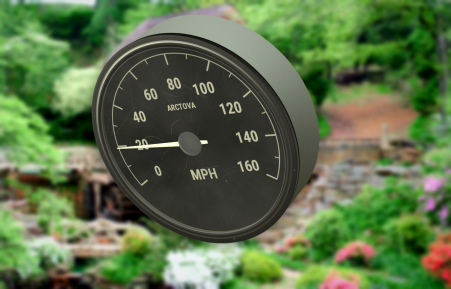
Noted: {"value": 20, "unit": "mph"}
